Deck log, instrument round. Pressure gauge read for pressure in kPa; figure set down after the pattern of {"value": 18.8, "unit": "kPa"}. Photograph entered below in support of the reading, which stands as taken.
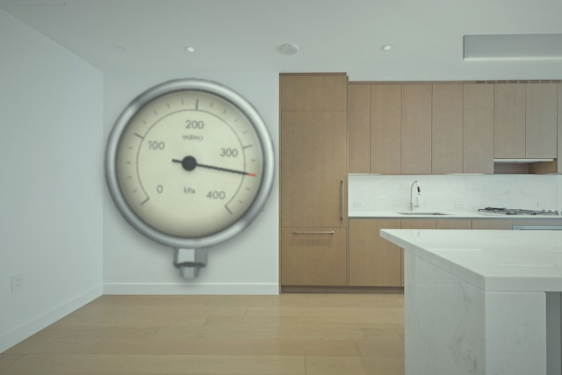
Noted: {"value": 340, "unit": "kPa"}
